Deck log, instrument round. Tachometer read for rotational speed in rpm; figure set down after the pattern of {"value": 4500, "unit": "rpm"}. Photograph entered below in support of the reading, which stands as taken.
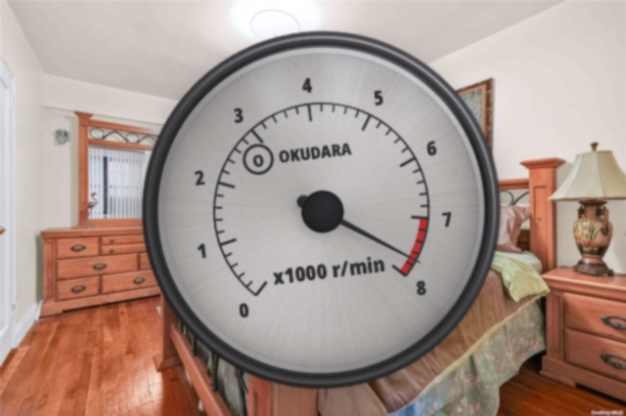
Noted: {"value": 7700, "unit": "rpm"}
